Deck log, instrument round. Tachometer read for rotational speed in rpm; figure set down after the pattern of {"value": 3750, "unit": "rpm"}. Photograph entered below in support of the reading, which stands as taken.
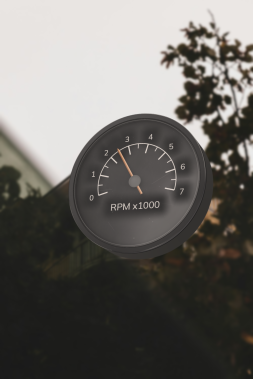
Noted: {"value": 2500, "unit": "rpm"}
